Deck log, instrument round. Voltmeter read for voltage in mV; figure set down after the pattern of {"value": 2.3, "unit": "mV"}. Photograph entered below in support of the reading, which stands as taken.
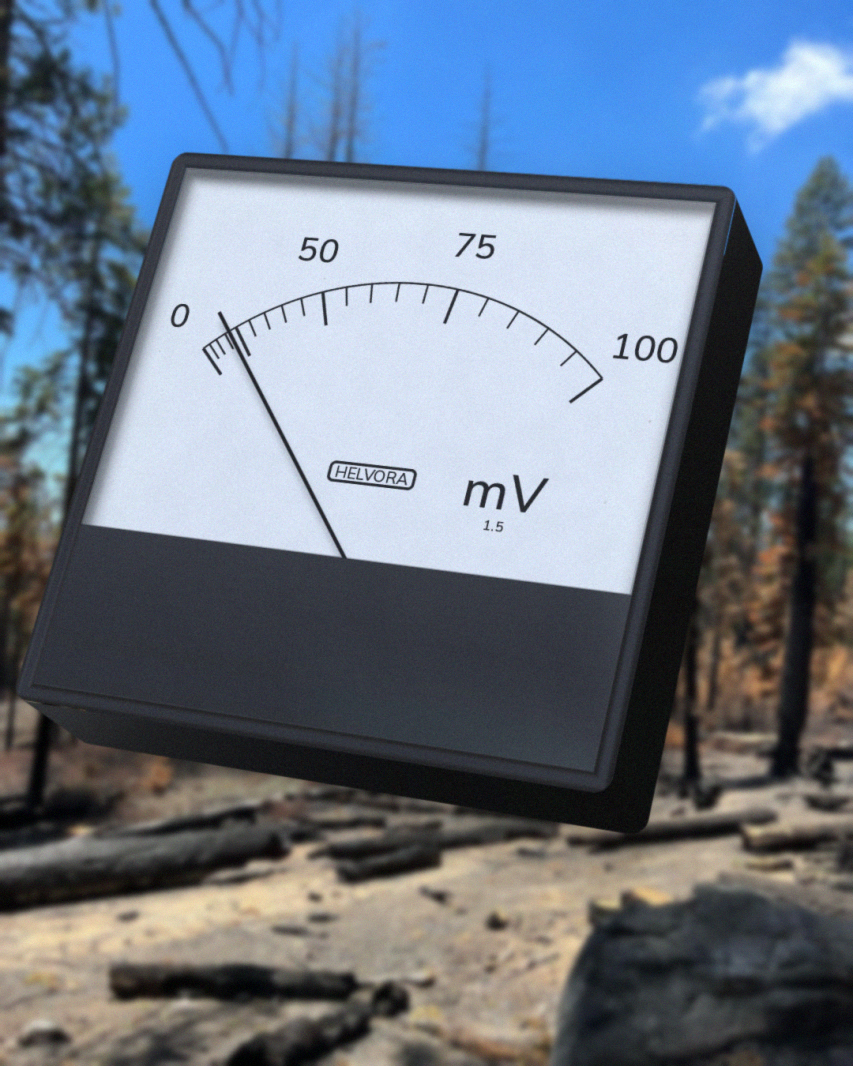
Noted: {"value": 22.5, "unit": "mV"}
